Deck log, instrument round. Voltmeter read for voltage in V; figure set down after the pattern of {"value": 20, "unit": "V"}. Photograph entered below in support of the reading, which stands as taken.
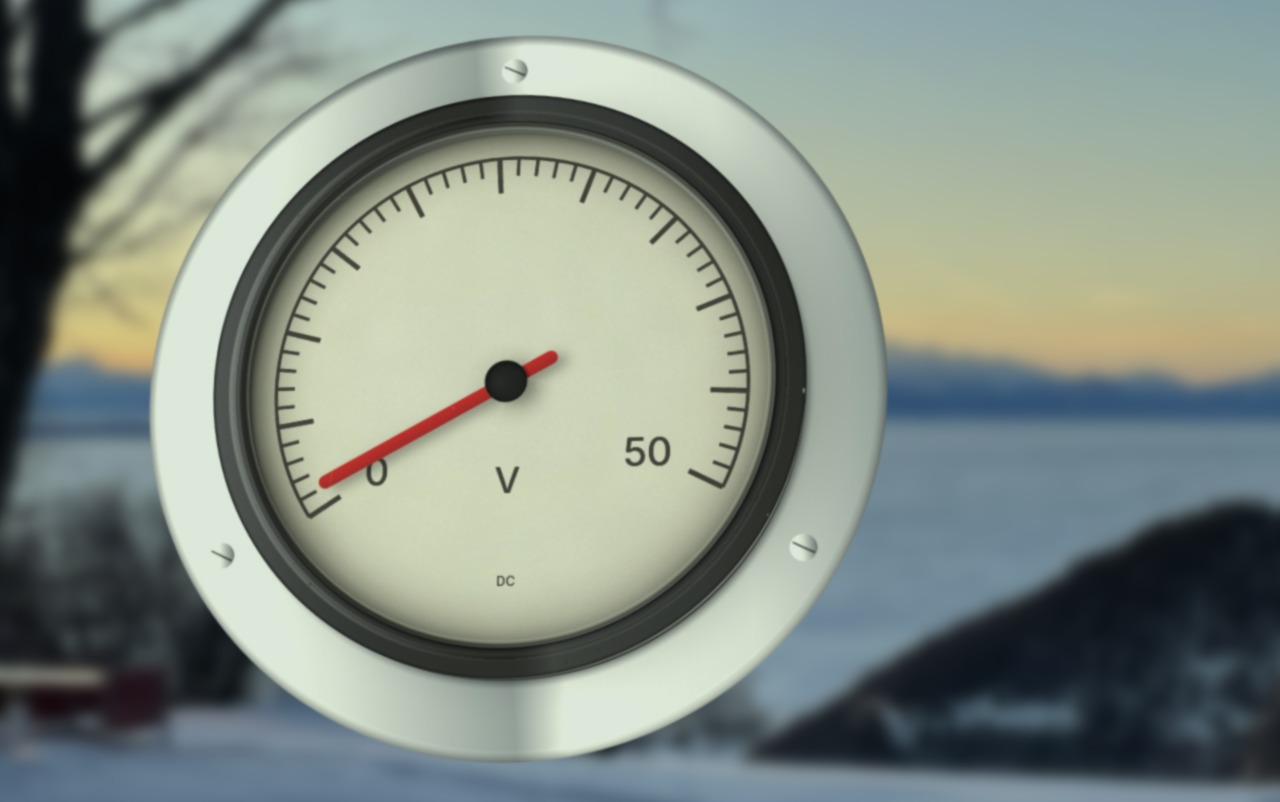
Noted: {"value": 1, "unit": "V"}
